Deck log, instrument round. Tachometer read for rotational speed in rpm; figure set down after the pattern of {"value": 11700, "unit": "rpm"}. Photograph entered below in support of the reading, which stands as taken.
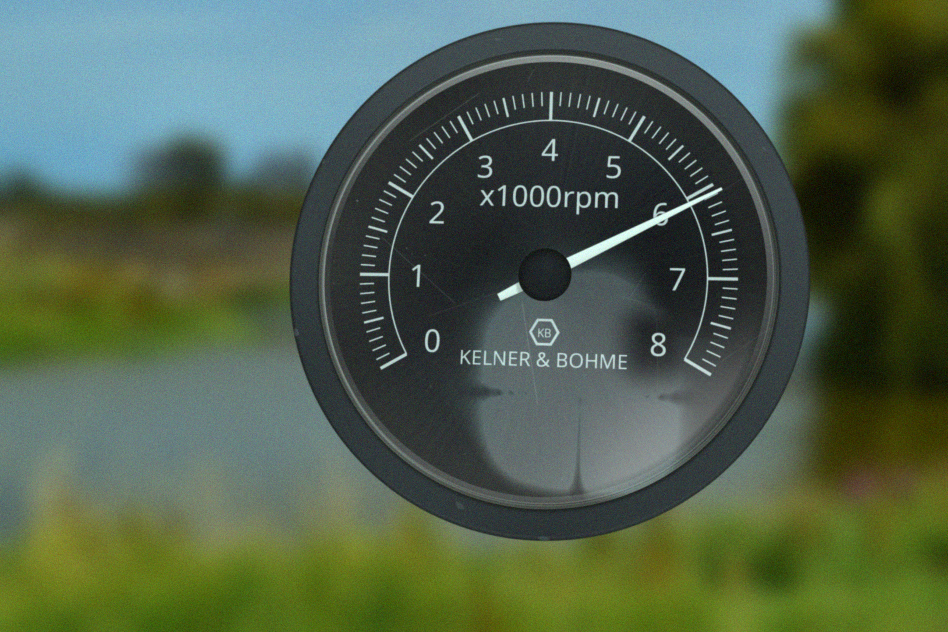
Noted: {"value": 6100, "unit": "rpm"}
